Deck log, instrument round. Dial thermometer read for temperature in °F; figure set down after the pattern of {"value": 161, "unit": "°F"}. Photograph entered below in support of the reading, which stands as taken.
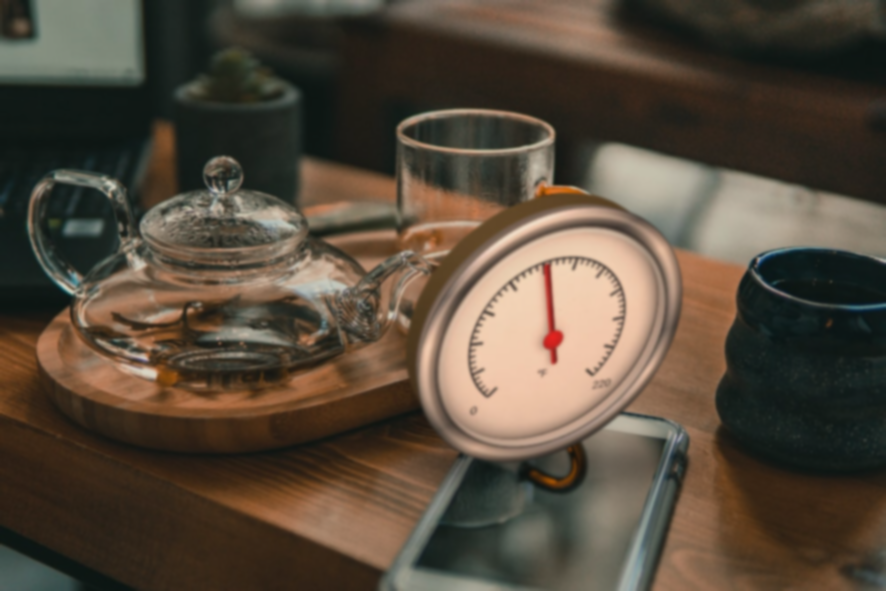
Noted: {"value": 100, "unit": "°F"}
